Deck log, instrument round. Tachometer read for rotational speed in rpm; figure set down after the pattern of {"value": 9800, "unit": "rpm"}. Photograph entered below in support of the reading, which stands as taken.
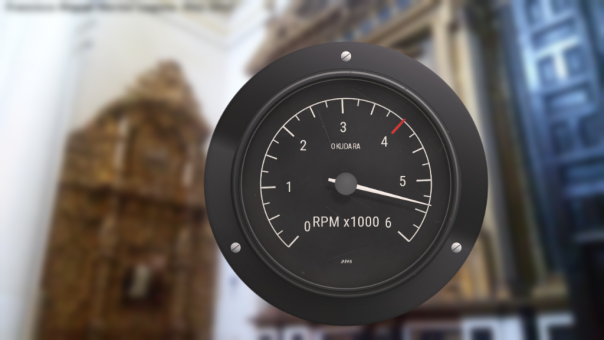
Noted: {"value": 5375, "unit": "rpm"}
